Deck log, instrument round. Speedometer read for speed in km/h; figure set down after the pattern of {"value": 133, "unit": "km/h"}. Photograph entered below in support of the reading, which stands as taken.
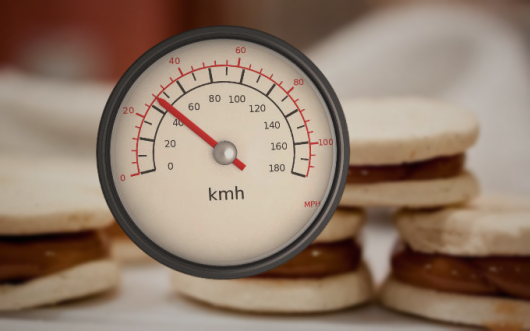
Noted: {"value": 45, "unit": "km/h"}
